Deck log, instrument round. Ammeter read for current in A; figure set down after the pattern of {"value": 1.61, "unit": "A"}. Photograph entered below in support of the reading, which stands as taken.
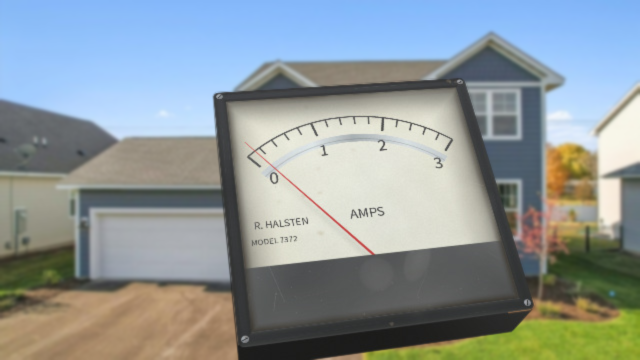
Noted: {"value": 0.1, "unit": "A"}
